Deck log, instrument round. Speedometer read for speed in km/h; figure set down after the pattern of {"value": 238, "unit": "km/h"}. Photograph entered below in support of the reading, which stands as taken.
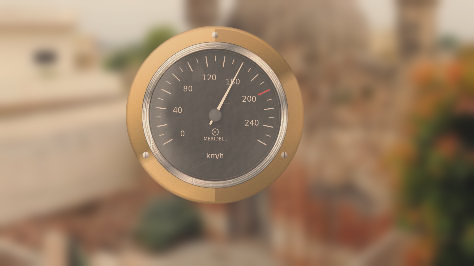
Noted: {"value": 160, "unit": "km/h"}
